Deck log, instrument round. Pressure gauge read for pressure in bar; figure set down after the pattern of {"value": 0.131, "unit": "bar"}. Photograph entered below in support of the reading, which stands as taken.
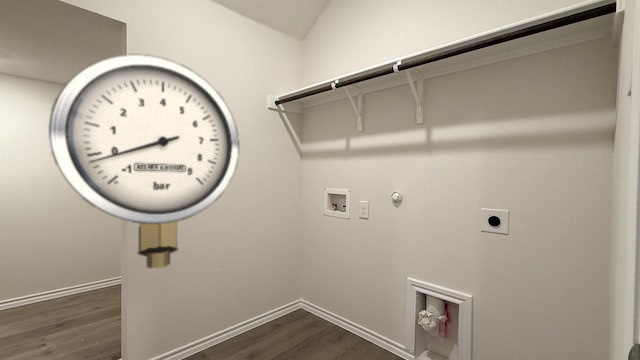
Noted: {"value": -0.2, "unit": "bar"}
